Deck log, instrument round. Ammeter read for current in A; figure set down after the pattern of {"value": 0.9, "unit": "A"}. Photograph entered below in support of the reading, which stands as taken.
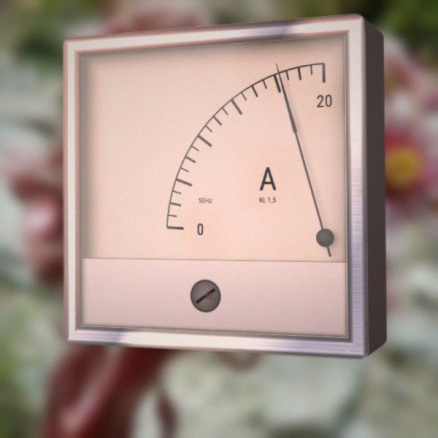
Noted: {"value": 16.5, "unit": "A"}
